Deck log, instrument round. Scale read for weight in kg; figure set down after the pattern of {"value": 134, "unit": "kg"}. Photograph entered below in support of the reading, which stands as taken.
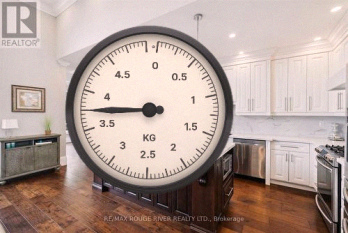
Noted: {"value": 3.75, "unit": "kg"}
